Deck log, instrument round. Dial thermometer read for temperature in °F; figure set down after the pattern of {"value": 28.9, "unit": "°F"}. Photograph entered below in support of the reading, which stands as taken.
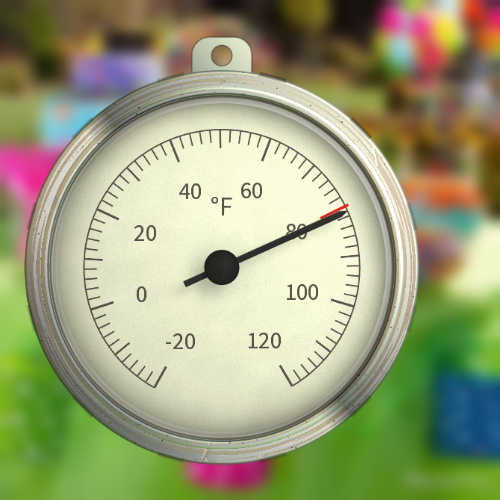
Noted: {"value": 81, "unit": "°F"}
